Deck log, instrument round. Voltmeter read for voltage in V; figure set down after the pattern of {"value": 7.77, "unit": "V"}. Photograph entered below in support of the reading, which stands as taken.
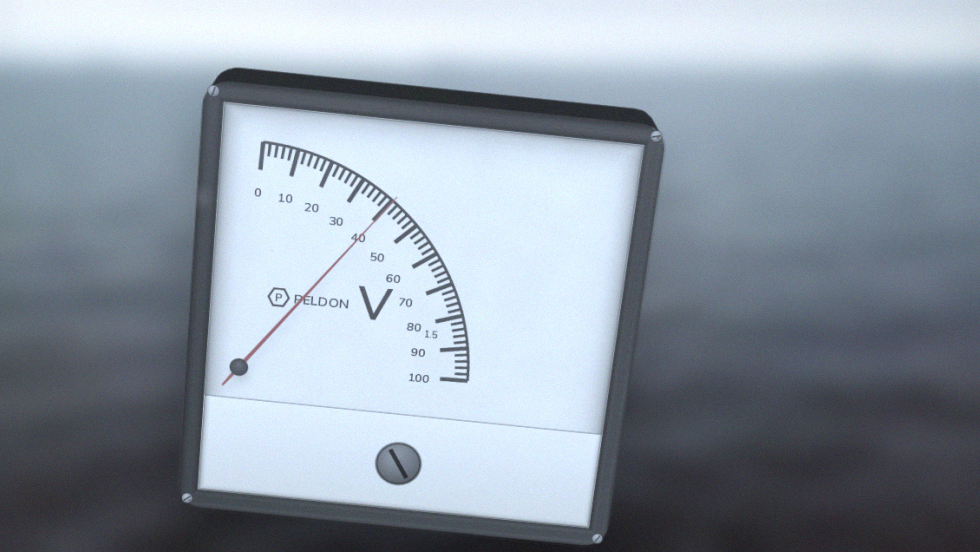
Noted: {"value": 40, "unit": "V"}
